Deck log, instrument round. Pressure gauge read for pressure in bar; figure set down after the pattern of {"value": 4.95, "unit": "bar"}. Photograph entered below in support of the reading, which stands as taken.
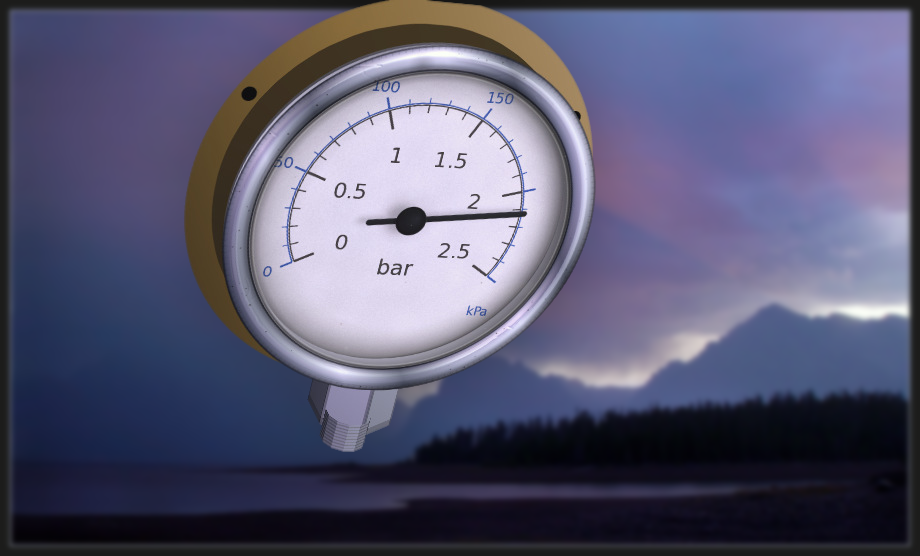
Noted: {"value": 2.1, "unit": "bar"}
